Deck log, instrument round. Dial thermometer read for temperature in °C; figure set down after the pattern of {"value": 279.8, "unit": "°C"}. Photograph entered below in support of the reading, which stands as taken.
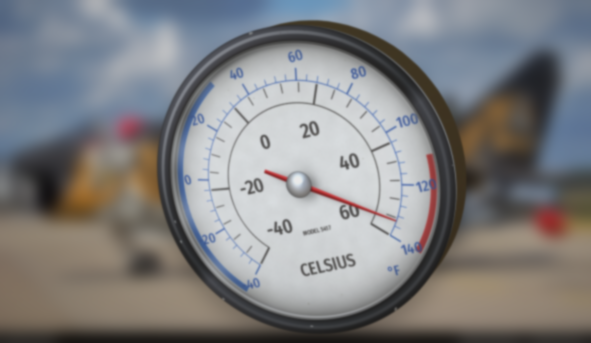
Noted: {"value": 56, "unit": "°C"}
